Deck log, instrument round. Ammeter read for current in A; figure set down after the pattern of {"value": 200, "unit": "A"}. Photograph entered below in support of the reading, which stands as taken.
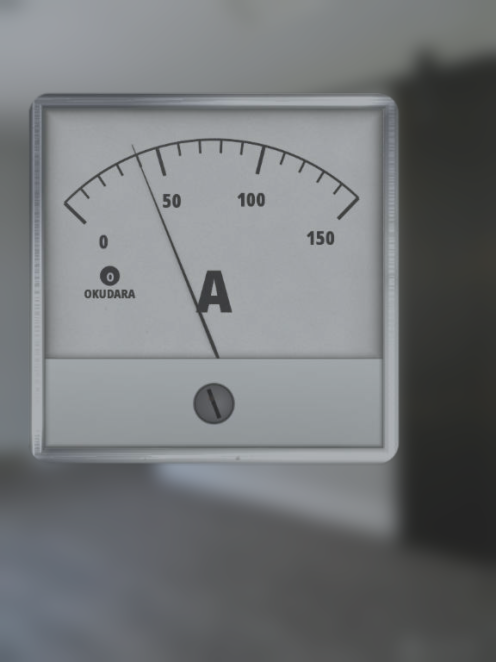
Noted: {"value": 40, "unit": "A"}
